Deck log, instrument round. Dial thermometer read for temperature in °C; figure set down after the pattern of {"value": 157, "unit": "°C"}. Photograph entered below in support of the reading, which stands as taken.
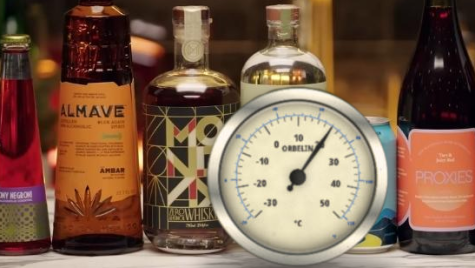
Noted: {"value": 20, "unit": "°C"}
